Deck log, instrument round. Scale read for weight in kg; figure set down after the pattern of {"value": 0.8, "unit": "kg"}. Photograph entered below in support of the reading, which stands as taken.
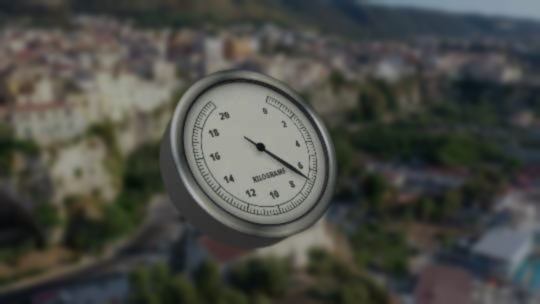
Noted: {"value": 7, "unit": "kg"}
